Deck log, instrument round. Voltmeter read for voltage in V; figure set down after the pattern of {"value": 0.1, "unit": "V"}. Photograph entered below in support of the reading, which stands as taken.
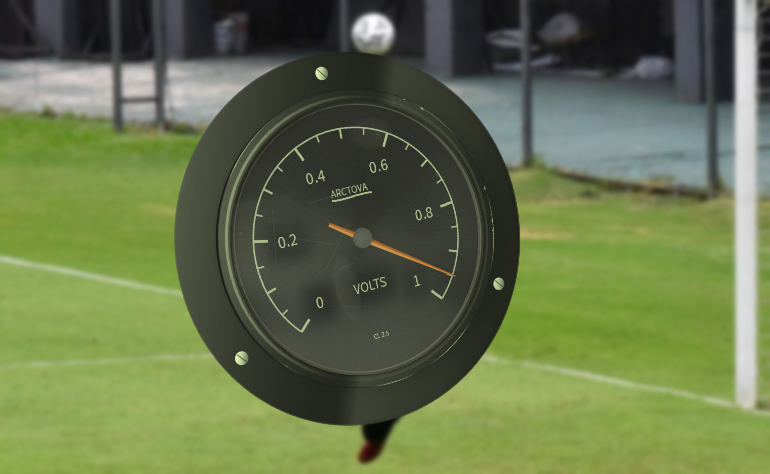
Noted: {"value": 0.95, "unit": "V"}
